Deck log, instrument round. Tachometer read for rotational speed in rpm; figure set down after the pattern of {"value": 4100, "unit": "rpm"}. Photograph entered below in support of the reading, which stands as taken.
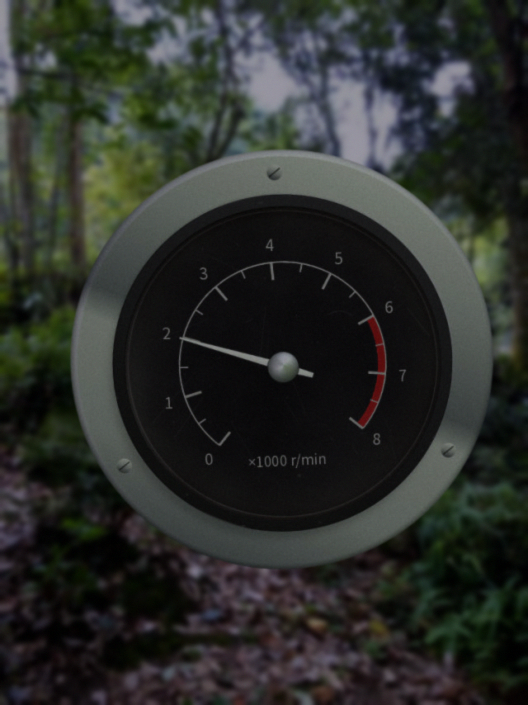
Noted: {"value": 2000, "unit": "rpm"}
